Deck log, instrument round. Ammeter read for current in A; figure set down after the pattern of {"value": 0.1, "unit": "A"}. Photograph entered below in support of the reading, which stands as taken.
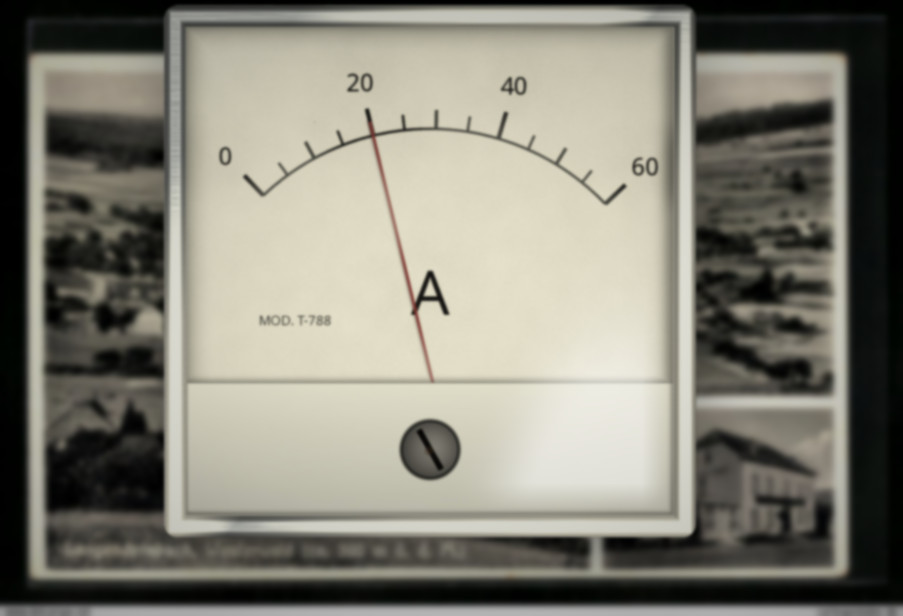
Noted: {"value": 20, "unit": "A"}
